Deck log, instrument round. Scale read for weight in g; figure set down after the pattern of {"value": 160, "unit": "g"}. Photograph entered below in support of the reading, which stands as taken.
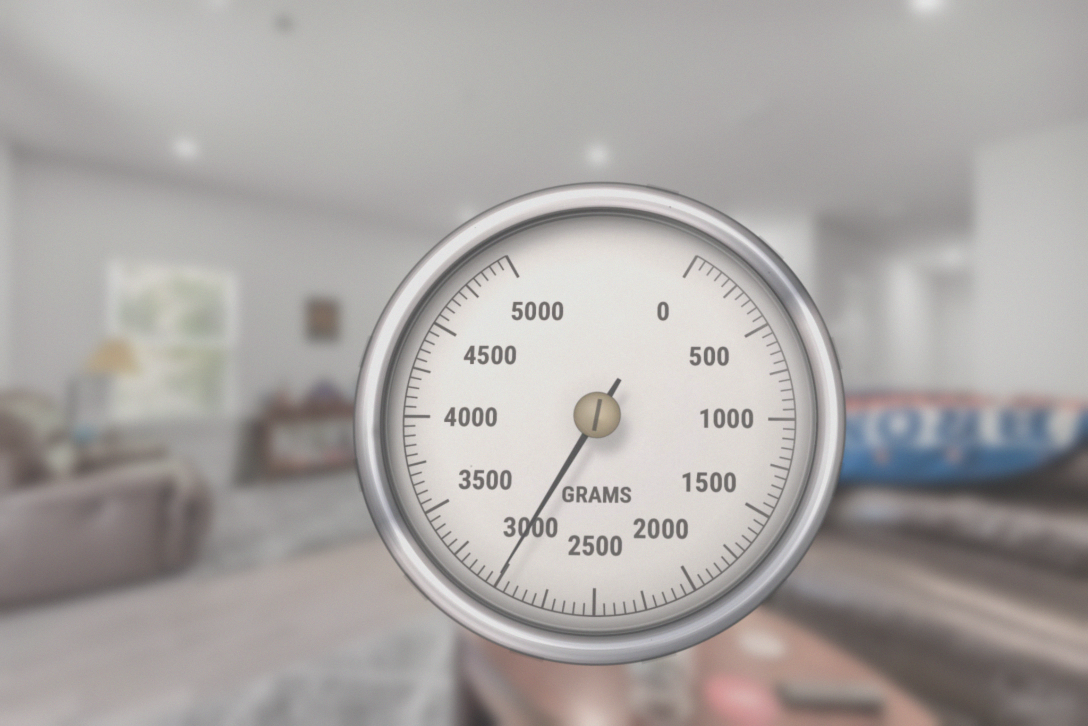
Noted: {"value": 3000, "unit": "g"}
